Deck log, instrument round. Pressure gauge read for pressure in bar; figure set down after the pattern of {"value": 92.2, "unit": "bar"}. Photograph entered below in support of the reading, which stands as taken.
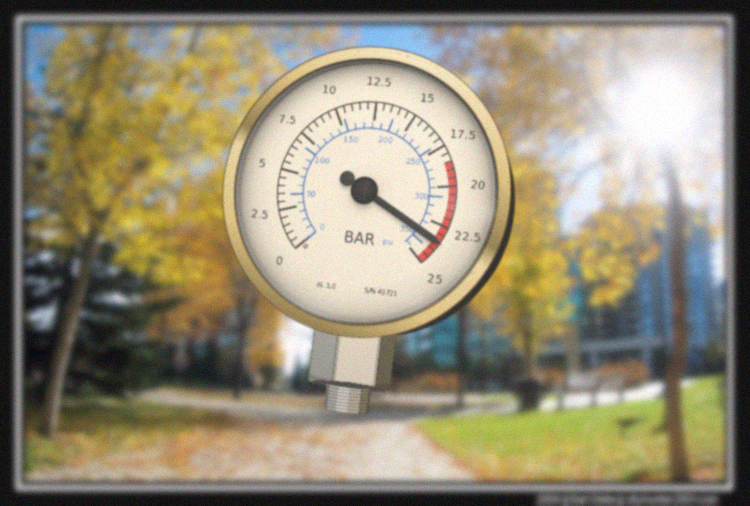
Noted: {"value": 23.5, "unit": "bar"}
